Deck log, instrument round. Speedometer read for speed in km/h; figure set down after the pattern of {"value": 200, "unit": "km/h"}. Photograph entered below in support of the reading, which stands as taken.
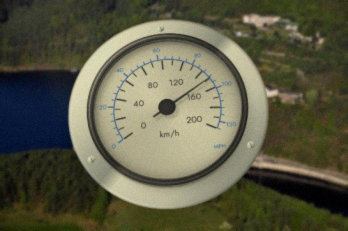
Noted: {"value": 150, "unit": "km/h"}
